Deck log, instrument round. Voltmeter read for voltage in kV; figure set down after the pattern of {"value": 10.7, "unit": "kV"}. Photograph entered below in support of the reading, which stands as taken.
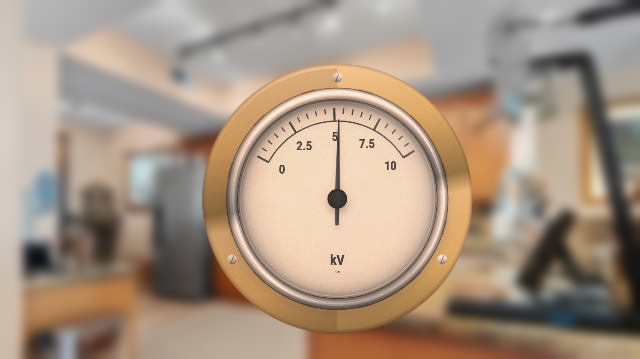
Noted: {"value": 5.25, "unit": "kV"}
